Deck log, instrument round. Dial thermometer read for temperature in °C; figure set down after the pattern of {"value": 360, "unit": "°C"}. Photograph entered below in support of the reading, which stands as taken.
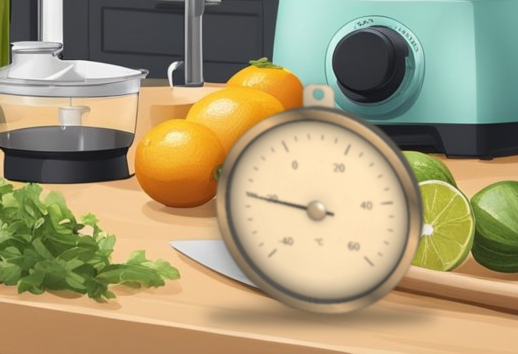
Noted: {"value": -20, "unit": "°C"}
